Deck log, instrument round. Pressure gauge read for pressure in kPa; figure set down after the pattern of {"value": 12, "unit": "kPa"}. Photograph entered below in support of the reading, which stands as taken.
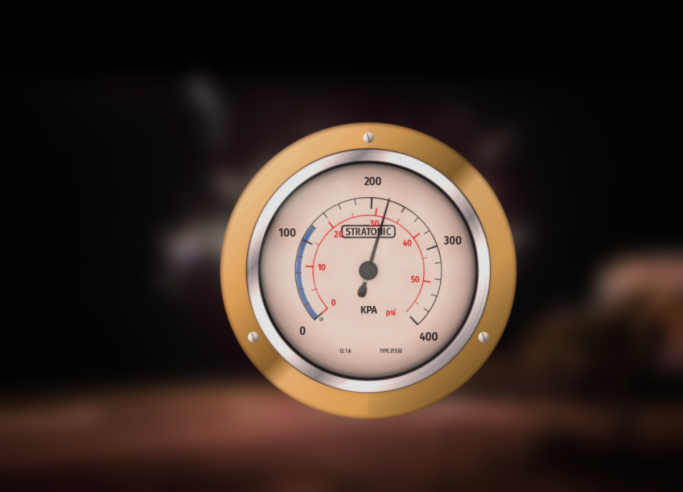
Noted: {"value": 220, "unit": "kPa"}
